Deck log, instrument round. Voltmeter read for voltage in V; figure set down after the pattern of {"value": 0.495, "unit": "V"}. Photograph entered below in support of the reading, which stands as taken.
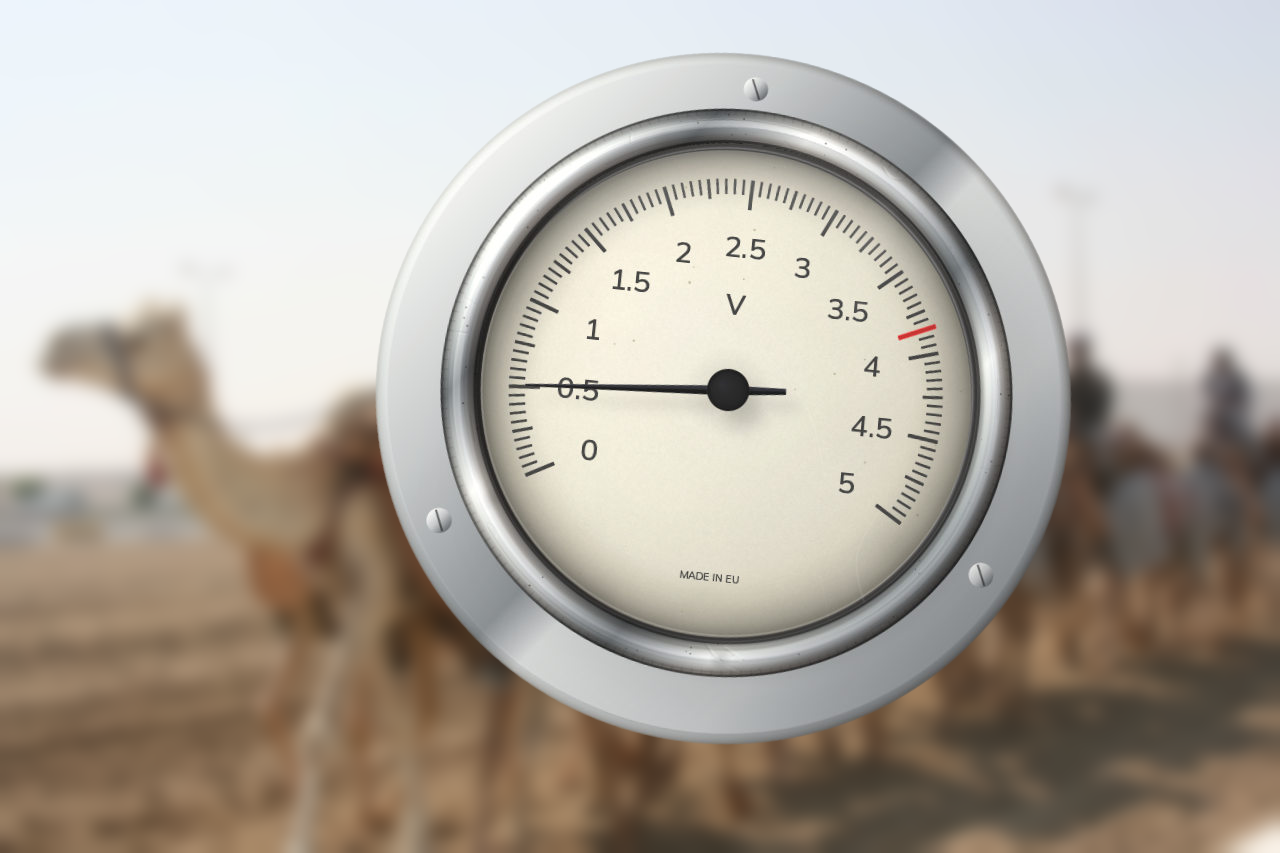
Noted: {"value": 0.5, "unit": "V"}
